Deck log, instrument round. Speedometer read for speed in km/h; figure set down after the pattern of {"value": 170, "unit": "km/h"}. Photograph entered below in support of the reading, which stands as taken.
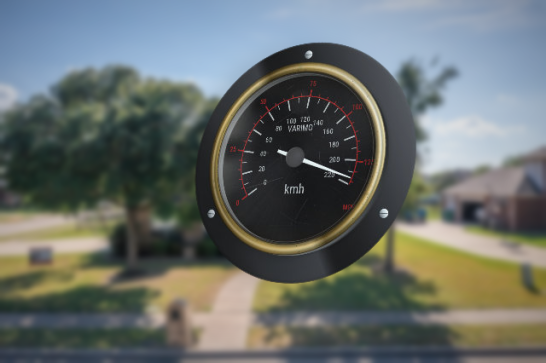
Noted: {"value": 215, "unit": "km/h"}
